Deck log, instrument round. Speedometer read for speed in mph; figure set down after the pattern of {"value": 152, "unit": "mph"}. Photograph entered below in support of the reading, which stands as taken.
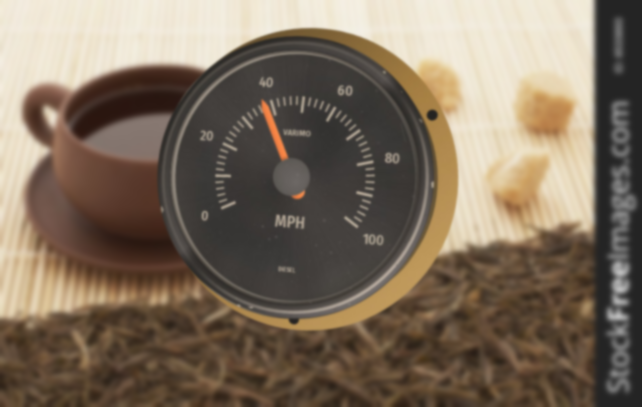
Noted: {"value": 38, "unit": "mph"}
